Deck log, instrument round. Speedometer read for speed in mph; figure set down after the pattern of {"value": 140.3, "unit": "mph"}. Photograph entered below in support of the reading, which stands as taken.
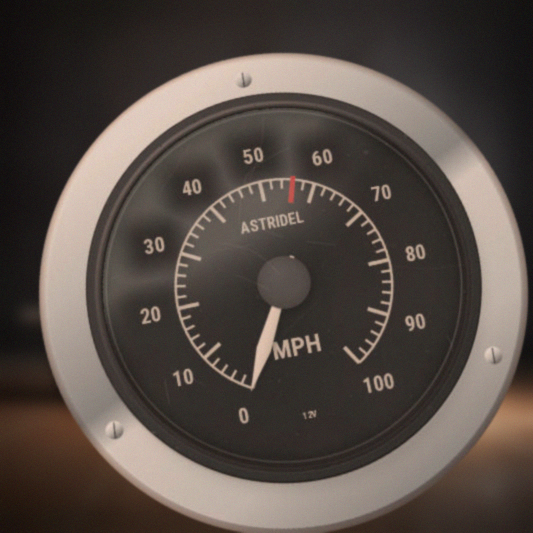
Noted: {"value": 0, "unit": "mph"}
